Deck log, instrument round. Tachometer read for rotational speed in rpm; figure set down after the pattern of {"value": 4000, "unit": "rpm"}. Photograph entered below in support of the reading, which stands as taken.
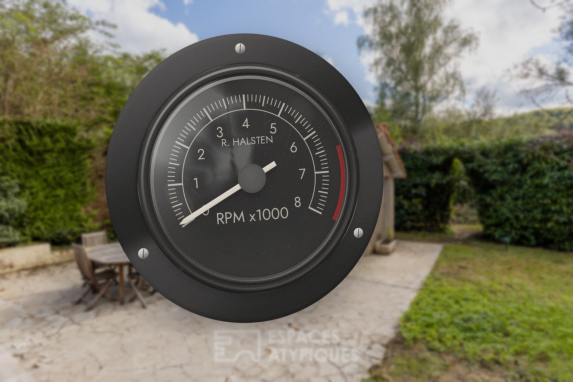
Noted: {"value": 100, "unit": "rpm"}
